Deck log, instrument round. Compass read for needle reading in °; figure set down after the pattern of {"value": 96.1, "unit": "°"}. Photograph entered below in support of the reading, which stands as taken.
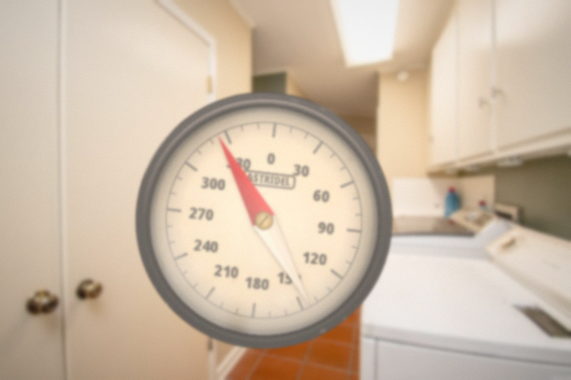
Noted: {"value": 325, "unit": "°"}
